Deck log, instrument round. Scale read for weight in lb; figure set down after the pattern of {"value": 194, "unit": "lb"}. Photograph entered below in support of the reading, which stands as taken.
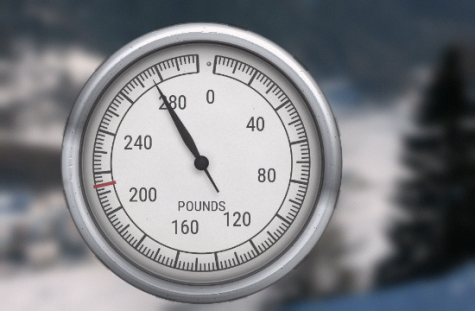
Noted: {"value": 276, "unit": "lb"}
